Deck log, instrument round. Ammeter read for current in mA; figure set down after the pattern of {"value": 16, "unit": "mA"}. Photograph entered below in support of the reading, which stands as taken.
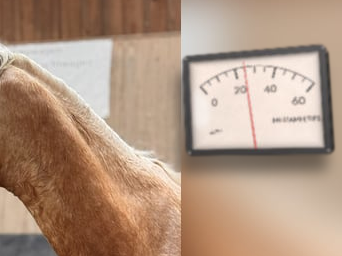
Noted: {"value": 25, "unit": "mA"}
